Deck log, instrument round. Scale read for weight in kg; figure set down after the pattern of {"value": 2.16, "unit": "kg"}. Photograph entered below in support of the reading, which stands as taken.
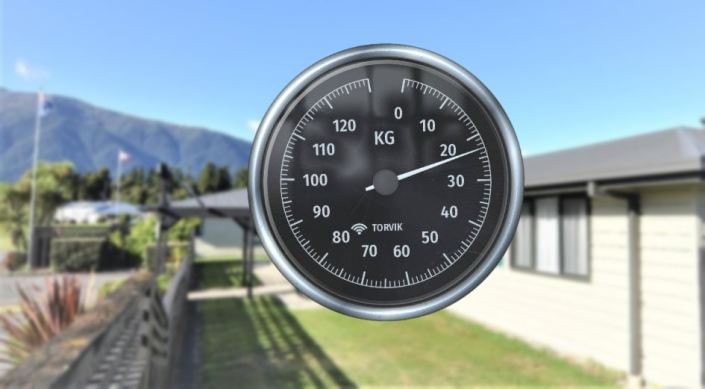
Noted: {"value": 23, "unit": "kg"}
